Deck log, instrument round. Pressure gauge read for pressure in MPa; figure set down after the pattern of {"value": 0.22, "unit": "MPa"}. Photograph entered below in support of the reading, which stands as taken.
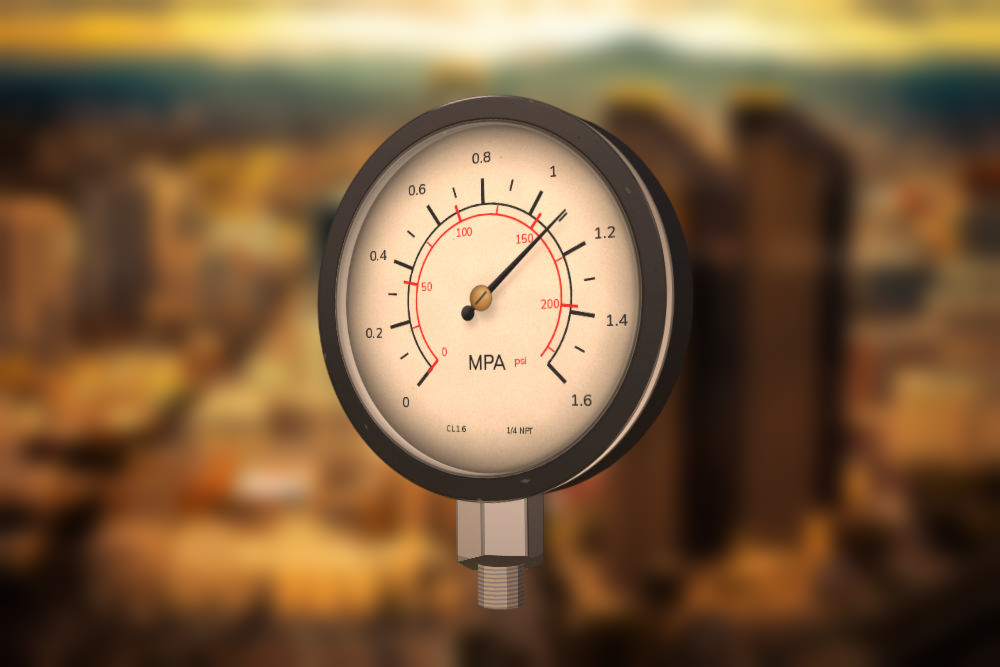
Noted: {"value": 1.1, "unit": "MPa"}
